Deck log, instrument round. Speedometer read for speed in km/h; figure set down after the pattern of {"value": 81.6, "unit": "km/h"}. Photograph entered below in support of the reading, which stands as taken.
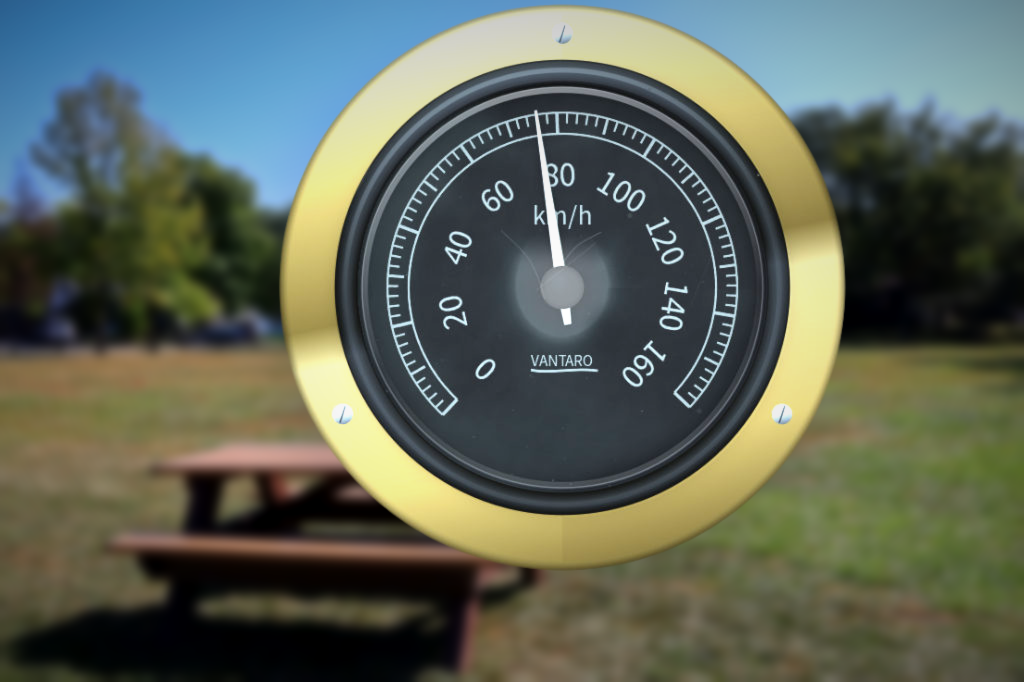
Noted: {"value": 76, "unit": "km/h"}
